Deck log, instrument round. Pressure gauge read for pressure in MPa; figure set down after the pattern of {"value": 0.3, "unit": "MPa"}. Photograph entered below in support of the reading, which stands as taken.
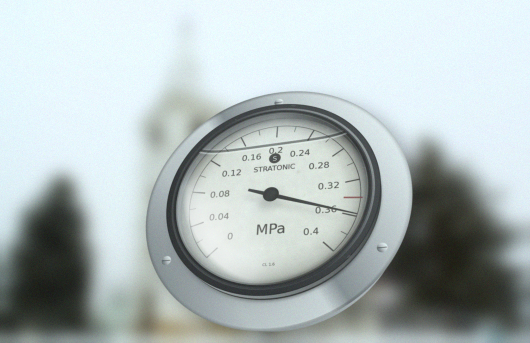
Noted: {"value": 0.36, "unit": "MPa"}
